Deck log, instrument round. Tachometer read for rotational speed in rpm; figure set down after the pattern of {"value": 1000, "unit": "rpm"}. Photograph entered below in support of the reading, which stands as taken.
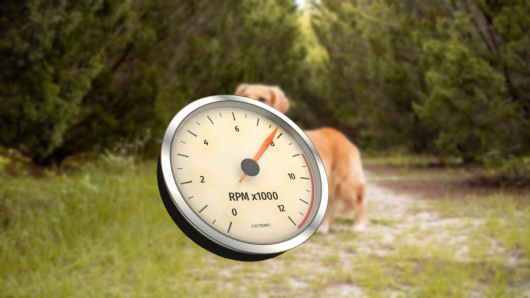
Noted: {"value": 7750, "unit": "rpm"}
